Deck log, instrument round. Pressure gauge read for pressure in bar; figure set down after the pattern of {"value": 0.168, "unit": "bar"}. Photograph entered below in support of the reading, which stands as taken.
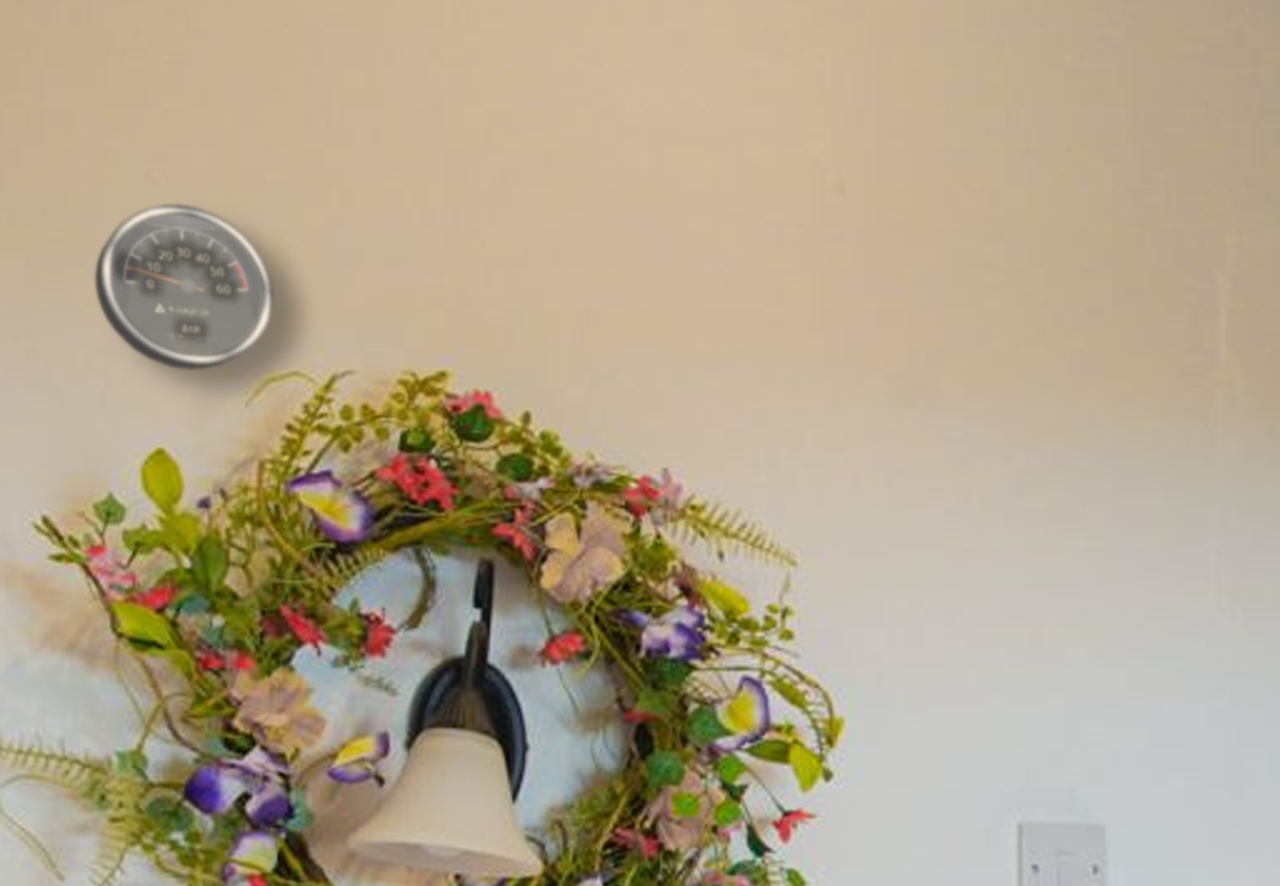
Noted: {"value": 5, "unit": "bar"}
